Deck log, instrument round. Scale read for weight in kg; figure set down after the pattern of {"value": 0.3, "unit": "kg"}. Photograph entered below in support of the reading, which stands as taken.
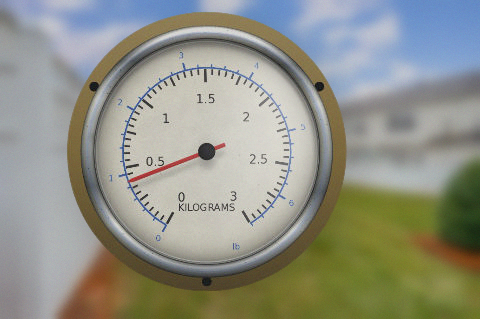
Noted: {"value": 0.4, "unit": "kg"}
